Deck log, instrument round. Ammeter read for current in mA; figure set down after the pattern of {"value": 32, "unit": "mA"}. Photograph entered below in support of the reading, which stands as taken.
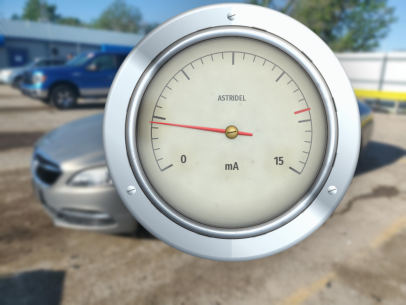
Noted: {"value": 2.25, "unit": "mA"}
